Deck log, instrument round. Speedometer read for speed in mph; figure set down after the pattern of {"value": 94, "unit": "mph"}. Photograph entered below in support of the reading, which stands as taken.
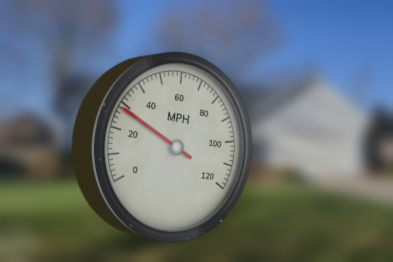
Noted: {"value": 28, "unit": "mph"}
